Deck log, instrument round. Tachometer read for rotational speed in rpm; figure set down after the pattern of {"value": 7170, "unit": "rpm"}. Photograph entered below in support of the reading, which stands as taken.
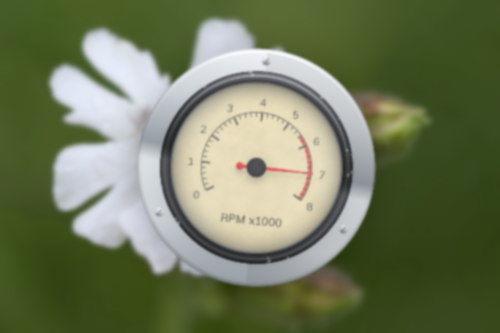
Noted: {"value": 7000, "unit": "rpm"}
